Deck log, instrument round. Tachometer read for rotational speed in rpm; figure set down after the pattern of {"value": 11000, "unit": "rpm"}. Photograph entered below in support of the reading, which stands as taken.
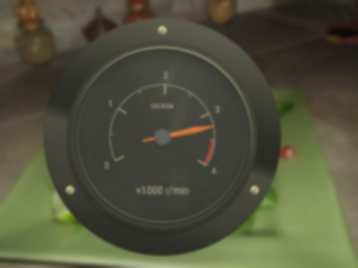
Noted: {"value": 3250, "unit": "rpm"}
